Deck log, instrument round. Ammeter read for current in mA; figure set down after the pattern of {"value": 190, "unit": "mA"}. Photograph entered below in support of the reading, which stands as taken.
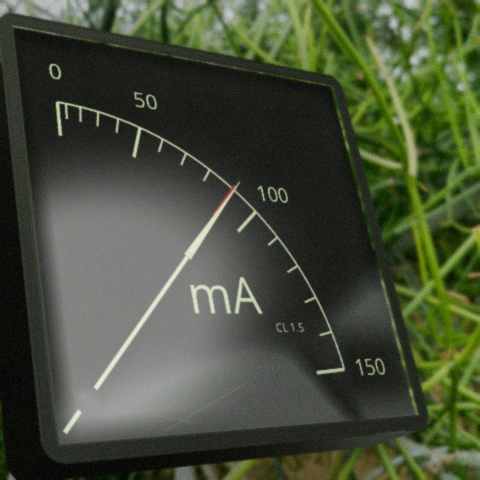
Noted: {"value": 90, "unit": "mA"}
